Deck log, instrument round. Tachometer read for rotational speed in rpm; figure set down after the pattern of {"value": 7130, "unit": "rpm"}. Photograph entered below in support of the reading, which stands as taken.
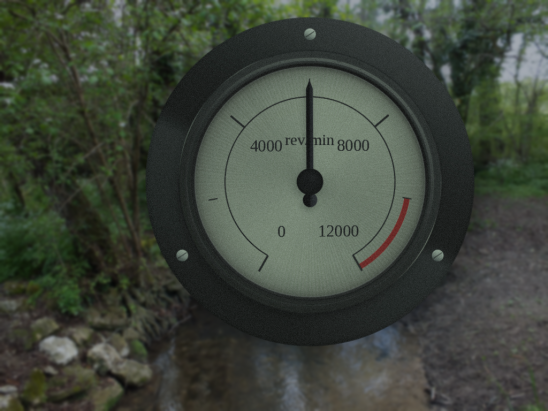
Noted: {"value": 6000, "unit": "rpm"}
